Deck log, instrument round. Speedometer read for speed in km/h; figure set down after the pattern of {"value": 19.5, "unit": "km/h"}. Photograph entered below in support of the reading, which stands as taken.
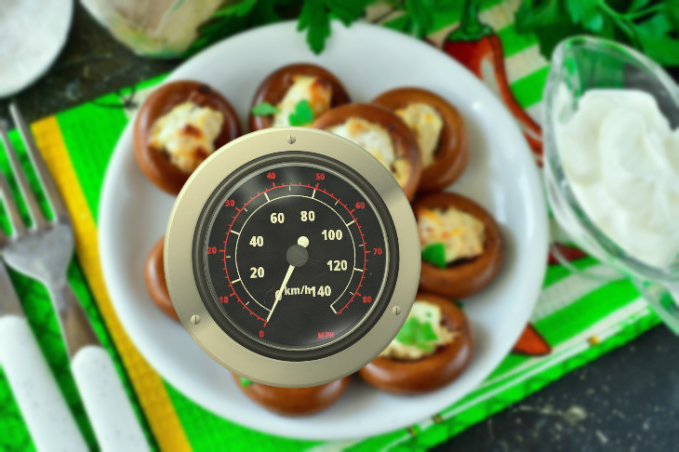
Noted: {"value": 0, "unit": "km/h"}
